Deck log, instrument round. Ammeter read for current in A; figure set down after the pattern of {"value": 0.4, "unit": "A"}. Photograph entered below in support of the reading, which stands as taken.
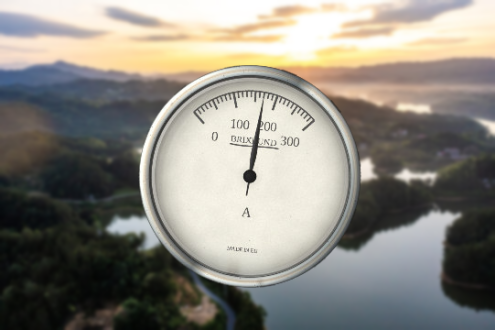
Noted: {"value": 170, "unit": "A"}
